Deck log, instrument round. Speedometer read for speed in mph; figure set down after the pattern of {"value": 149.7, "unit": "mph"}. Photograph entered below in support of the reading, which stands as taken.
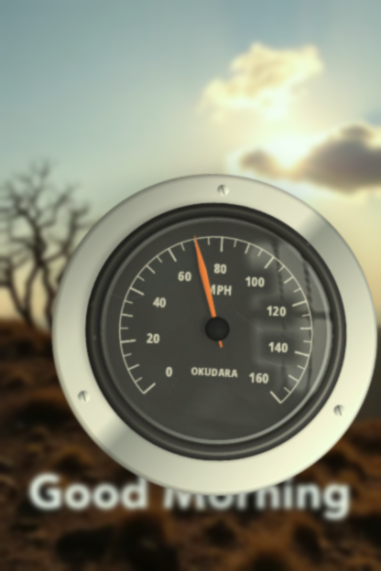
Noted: {"value": 70, "unit": "mph"}
